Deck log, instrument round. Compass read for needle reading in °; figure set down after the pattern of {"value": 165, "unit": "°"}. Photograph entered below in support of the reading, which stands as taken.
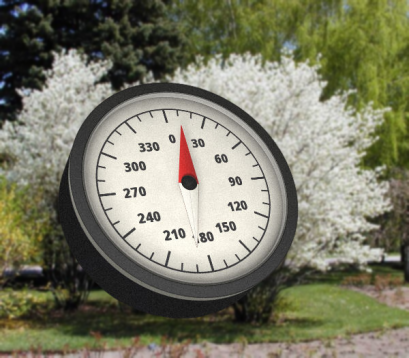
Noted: {"value": 10, "unit": "°"}
